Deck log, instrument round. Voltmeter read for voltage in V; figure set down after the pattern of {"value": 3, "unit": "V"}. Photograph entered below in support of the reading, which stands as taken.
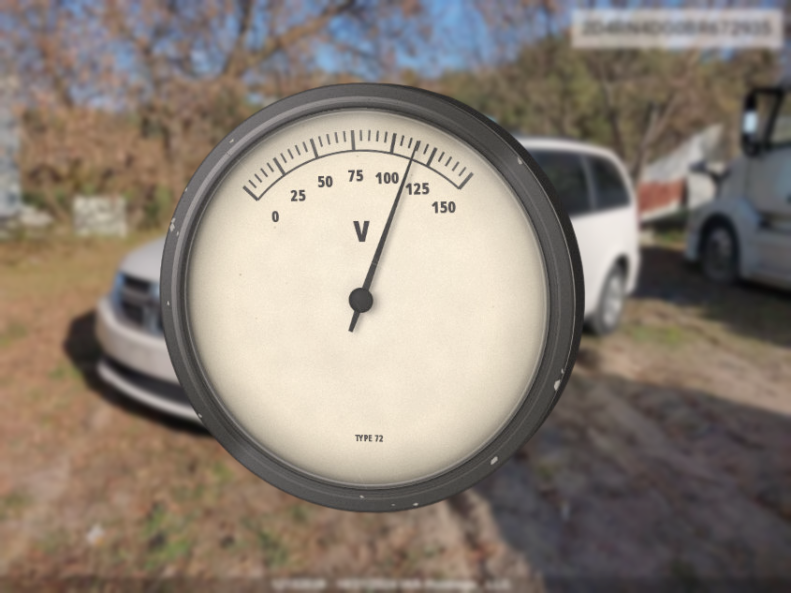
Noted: {"value": 115, "unit": "V"}
